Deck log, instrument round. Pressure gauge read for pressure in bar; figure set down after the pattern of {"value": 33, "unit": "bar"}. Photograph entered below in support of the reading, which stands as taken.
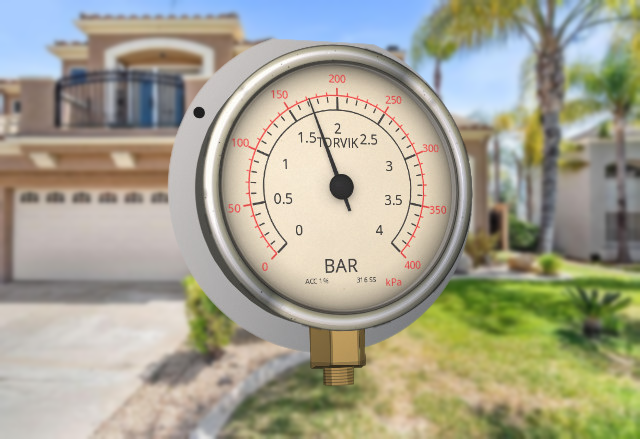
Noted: {"value": 1.7, "unit": "bar"}
